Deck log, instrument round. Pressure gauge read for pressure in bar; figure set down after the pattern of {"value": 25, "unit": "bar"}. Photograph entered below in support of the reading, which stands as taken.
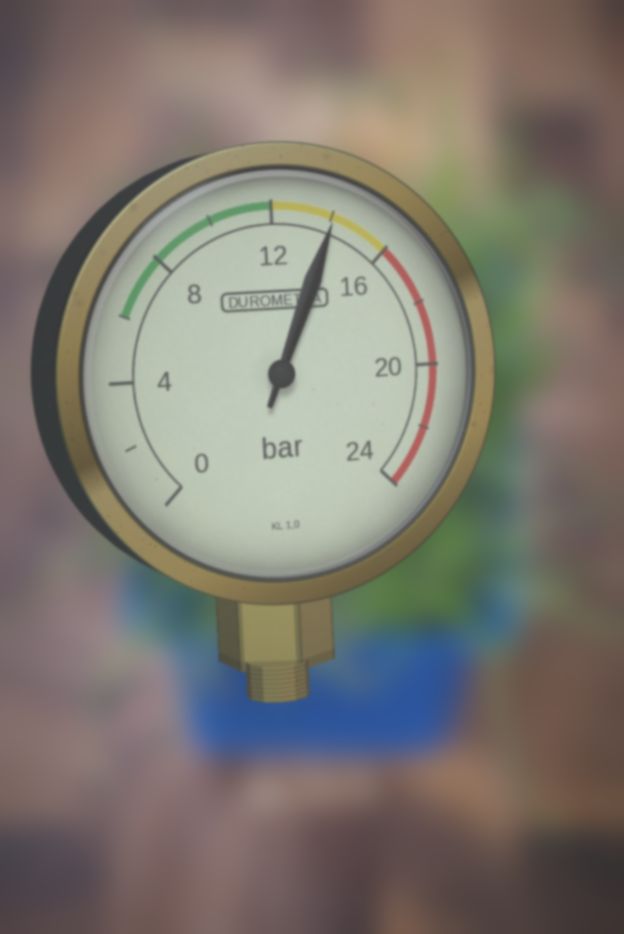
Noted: {"value": 14, "unit": "bar"}
